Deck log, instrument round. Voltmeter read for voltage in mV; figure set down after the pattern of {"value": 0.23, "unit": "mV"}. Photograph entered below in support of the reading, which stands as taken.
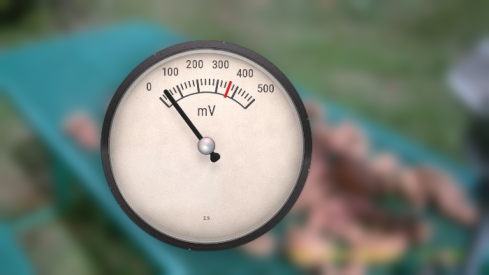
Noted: {"value": 40, "unit": "mV"}
